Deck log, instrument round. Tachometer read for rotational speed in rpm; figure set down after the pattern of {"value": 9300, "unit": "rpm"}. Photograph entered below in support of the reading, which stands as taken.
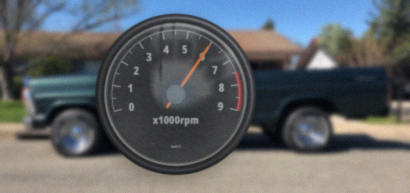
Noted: {"value": 6000, "unit": "rpm"}
